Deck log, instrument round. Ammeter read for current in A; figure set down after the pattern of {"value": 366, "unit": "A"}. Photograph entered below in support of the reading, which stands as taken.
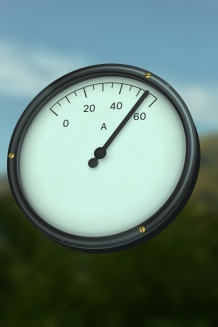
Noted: {"value": 55, "unit": "A"}
